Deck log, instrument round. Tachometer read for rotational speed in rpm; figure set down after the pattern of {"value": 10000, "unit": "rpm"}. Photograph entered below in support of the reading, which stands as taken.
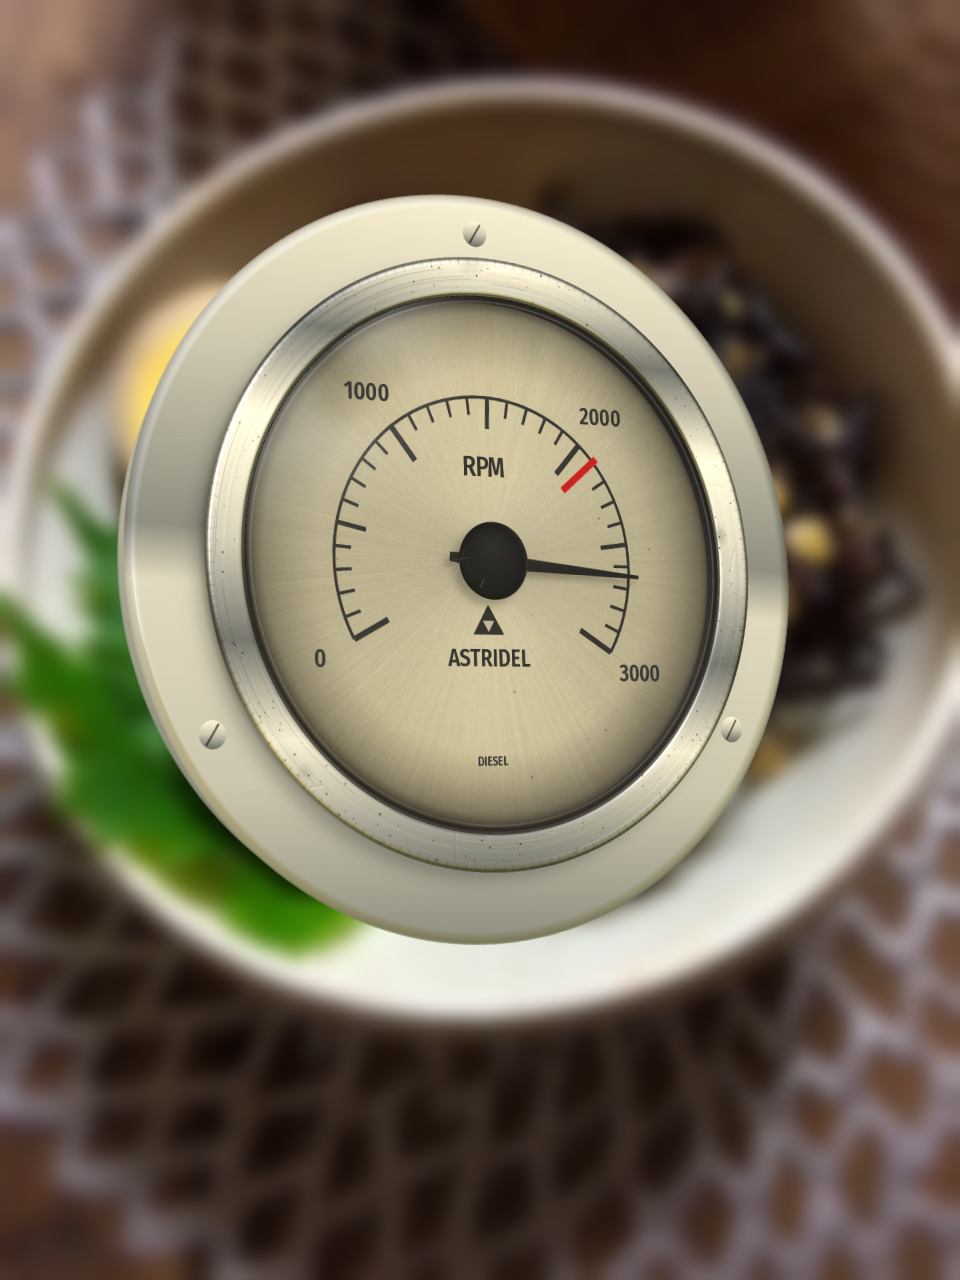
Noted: {"value": 2650, "unit": "rpm"}
